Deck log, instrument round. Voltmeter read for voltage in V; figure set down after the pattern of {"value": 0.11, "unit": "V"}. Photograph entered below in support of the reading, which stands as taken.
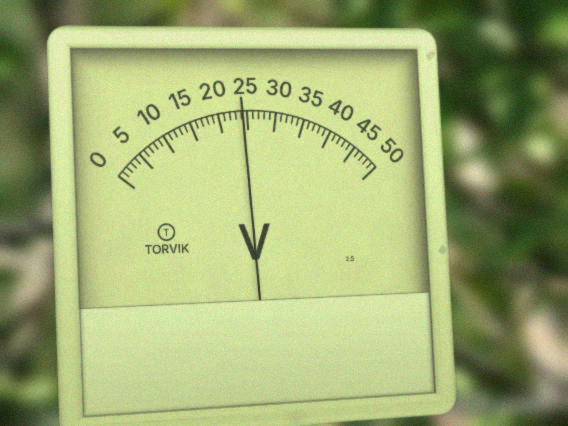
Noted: {"value": 24, "unit": "V"}
